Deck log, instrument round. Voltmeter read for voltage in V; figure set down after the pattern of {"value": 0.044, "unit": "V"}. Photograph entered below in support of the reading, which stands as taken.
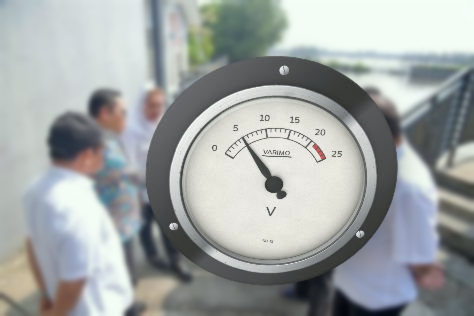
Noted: {"value": 5, "unit": "V"}
